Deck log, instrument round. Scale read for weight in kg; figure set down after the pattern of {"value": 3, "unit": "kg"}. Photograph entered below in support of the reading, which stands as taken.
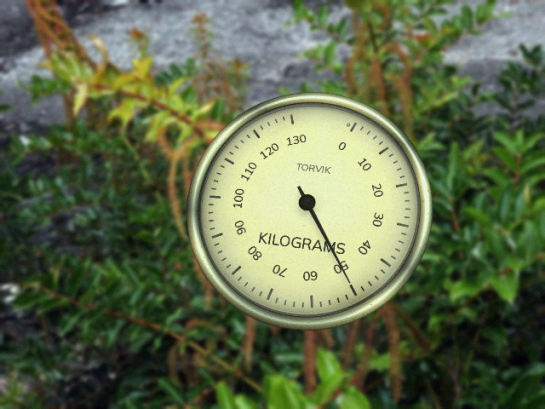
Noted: {"value": 50, "unit": "kg"}
